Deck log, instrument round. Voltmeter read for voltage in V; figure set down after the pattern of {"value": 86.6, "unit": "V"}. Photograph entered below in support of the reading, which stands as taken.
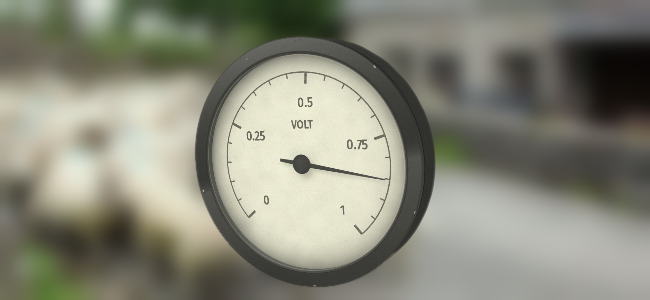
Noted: {"value": 0.85, "unit": "V"}
